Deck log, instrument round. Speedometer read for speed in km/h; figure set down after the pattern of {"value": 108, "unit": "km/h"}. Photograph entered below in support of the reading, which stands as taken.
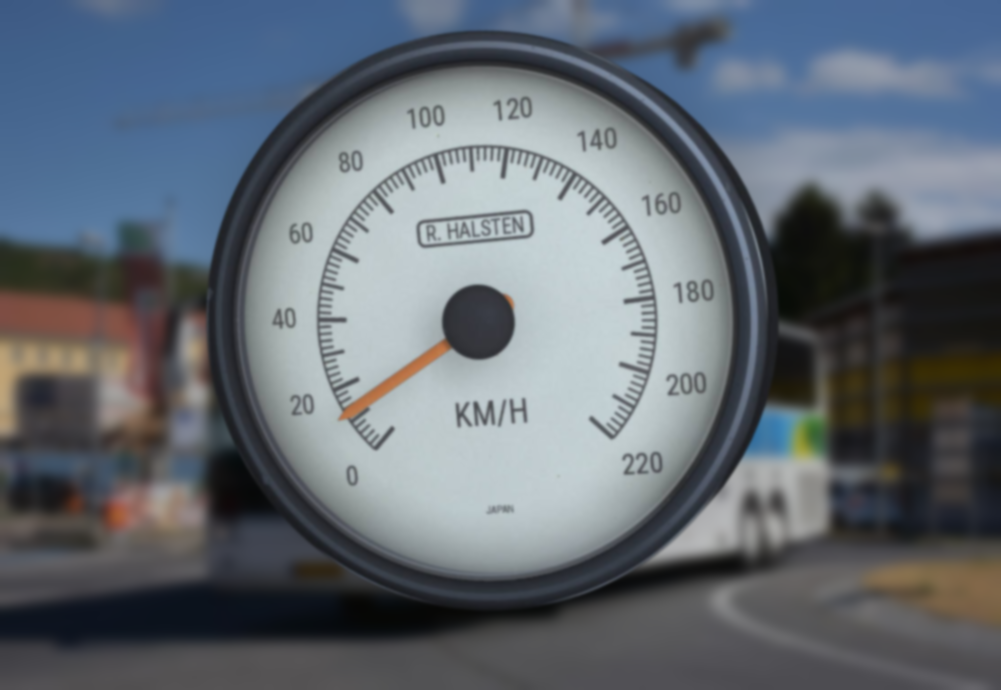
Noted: {"value": 12, "unit": "km/h"}
